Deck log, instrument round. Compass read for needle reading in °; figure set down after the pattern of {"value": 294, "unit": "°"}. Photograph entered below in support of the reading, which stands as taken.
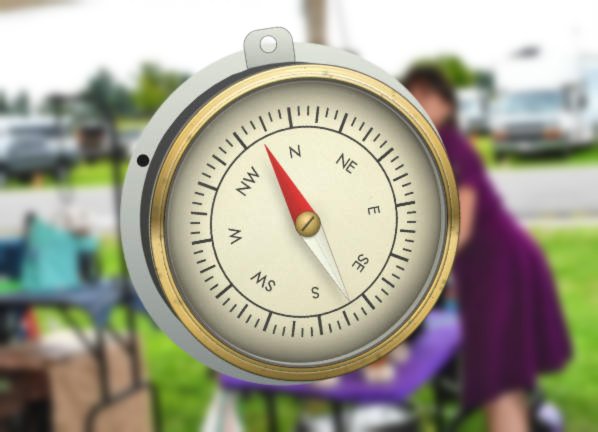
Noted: {"value": 340, "unit": "°"}
